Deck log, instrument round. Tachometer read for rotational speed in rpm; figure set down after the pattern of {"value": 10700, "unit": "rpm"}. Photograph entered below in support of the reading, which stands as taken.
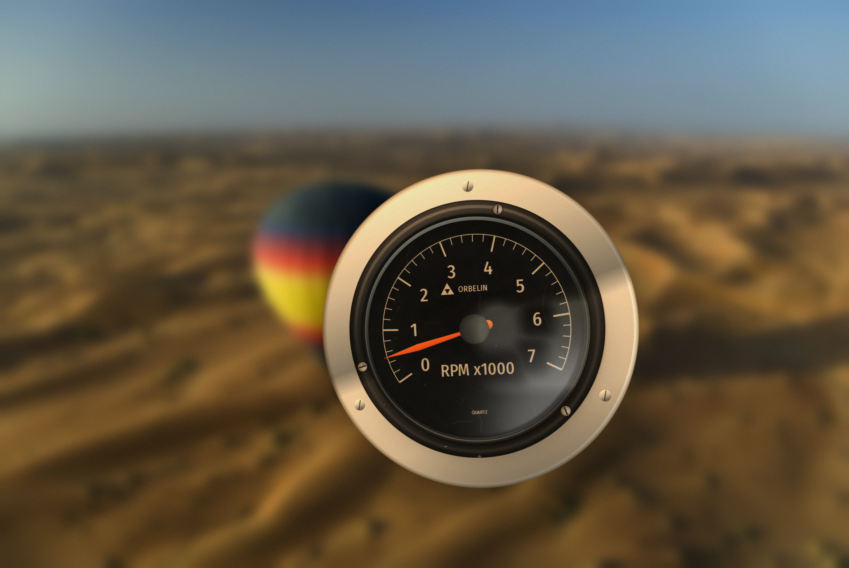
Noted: {"value": 500, "unit": "rpm"}
